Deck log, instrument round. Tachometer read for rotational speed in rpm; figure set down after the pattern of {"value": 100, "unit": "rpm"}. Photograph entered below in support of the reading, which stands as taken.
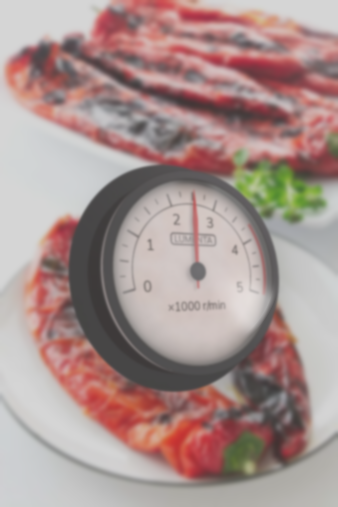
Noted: {"value": 2500, "unit": "rpm"}
